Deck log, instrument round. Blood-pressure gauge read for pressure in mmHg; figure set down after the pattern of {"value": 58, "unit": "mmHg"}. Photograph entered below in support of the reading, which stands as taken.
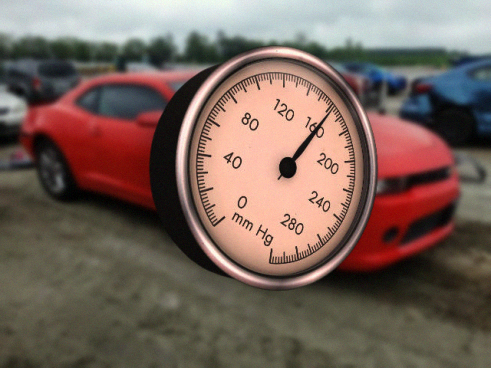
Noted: {"value": 160, "unit": "mmHg"}
